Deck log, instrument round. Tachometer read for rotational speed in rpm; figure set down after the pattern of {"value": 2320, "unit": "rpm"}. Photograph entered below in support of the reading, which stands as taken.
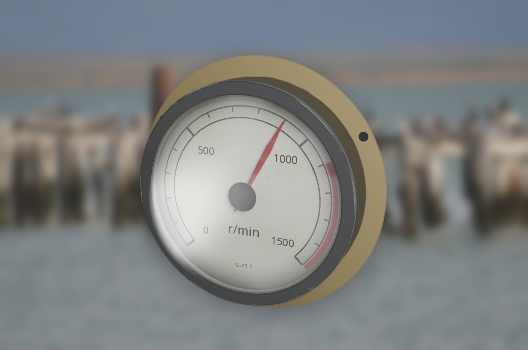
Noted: {"value": 900, "unit": "rpm"}
